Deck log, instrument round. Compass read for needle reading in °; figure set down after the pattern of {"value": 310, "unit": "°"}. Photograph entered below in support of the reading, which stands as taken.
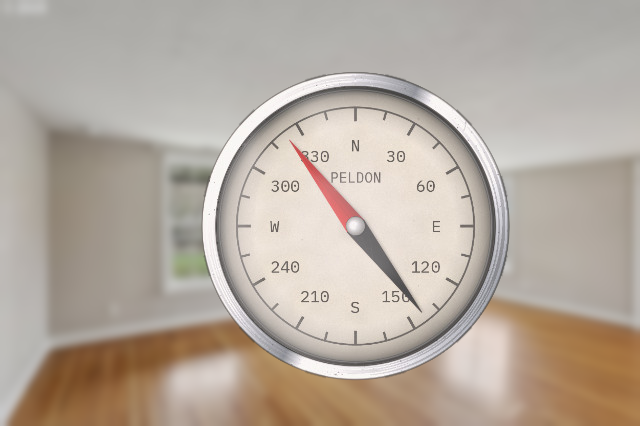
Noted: {"value": 322.5, "unit": "°"}
